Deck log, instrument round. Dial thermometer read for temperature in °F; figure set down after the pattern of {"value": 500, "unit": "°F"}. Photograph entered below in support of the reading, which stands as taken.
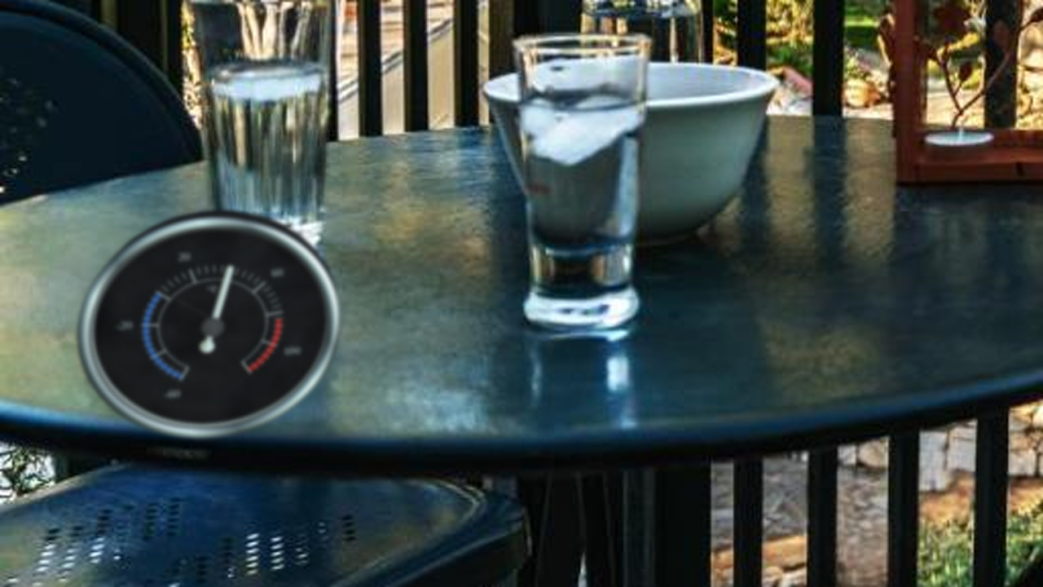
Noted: {"value": 40, "unit": "°F"}
